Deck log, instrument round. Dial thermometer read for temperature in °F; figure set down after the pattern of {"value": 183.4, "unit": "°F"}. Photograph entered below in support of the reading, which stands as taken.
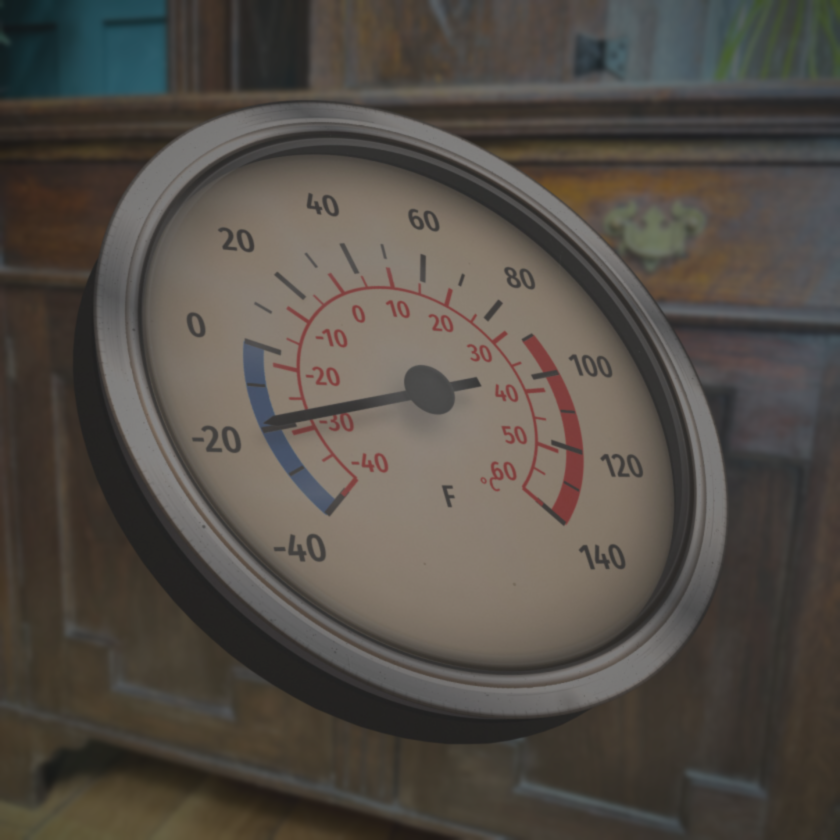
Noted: {"value": -20, "unit": "°F"}
